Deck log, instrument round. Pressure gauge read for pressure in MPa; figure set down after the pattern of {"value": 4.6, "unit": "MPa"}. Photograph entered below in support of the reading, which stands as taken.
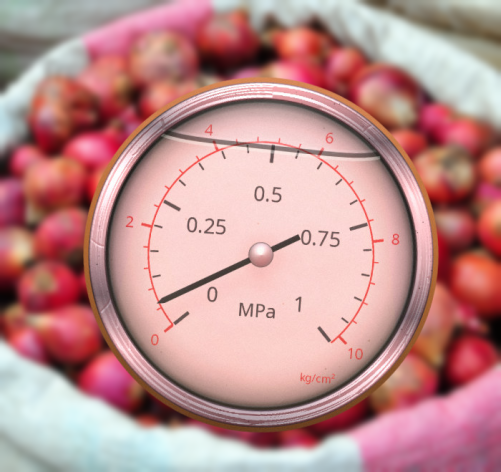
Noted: {"value": 0.05, "unit": "MPa"}
